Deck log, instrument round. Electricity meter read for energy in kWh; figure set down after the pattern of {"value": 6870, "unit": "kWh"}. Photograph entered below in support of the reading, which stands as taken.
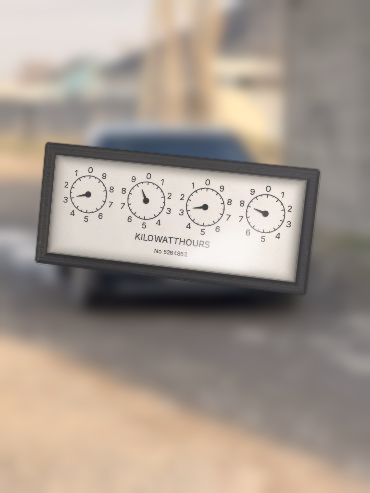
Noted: {"value": 2928, "unit": "kWh"}
